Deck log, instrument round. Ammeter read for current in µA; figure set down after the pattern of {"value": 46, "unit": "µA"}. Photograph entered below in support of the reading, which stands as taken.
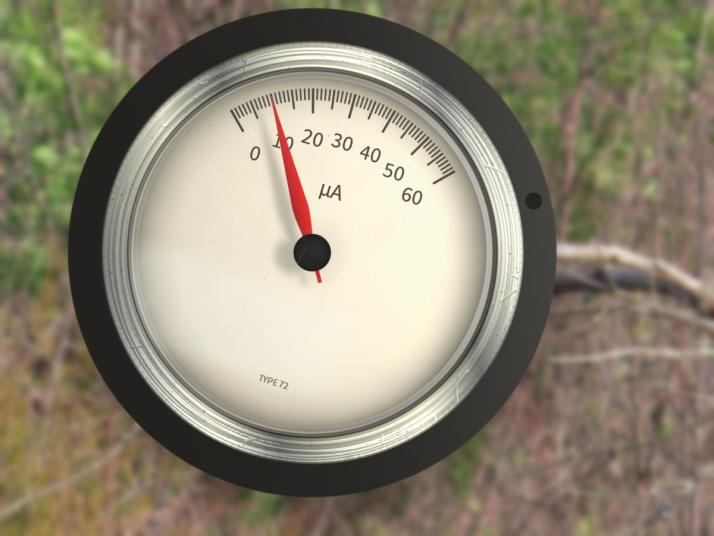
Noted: {"value": 10, "unit": "µA"}
